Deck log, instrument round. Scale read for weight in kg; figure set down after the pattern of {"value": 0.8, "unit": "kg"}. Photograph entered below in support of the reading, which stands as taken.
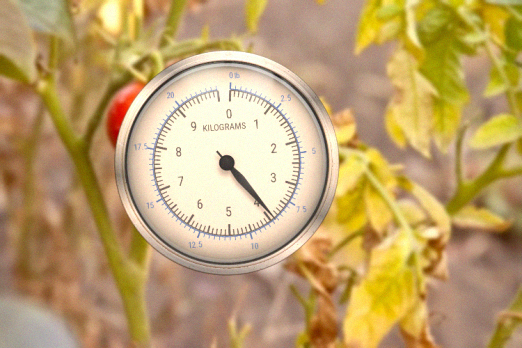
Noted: {"value": 3.9, "unit": "kg"}
